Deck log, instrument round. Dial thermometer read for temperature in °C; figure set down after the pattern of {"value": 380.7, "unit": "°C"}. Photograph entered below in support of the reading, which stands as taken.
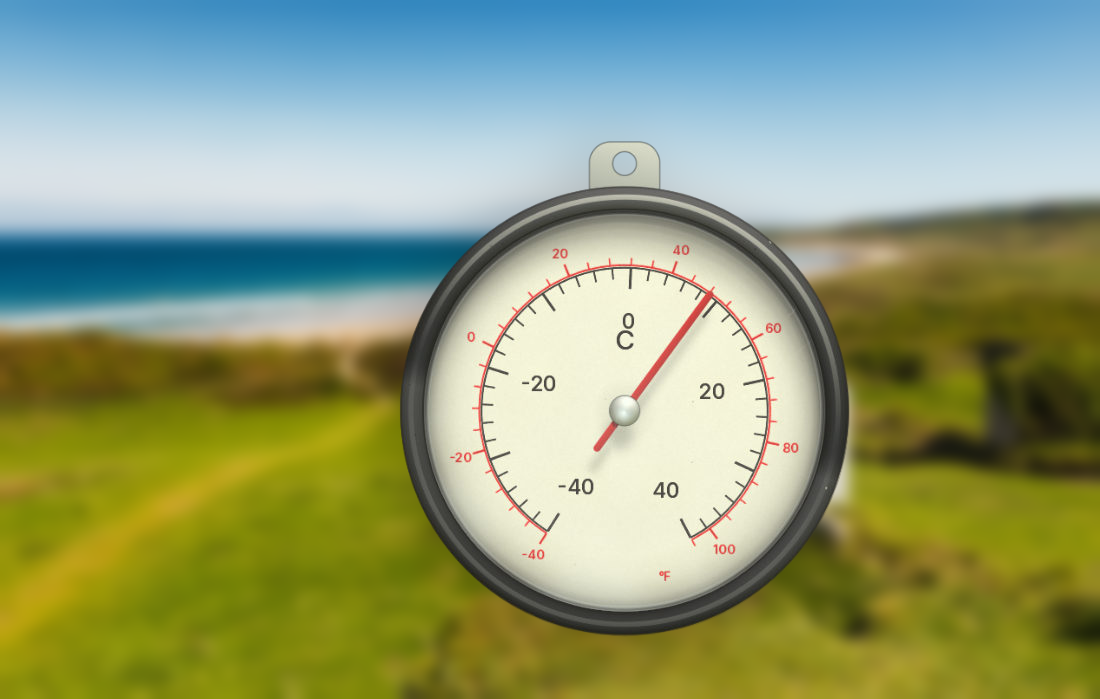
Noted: {"value": 9, "unit": "°C"}
